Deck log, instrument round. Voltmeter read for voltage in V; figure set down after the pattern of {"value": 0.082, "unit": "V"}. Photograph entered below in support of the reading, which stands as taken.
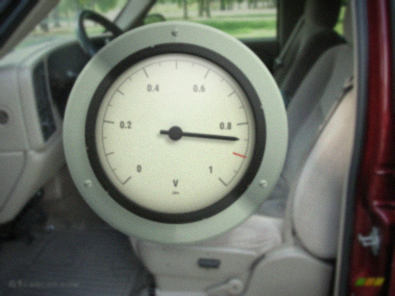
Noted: {"value": 0.85, "unit": "V"}
